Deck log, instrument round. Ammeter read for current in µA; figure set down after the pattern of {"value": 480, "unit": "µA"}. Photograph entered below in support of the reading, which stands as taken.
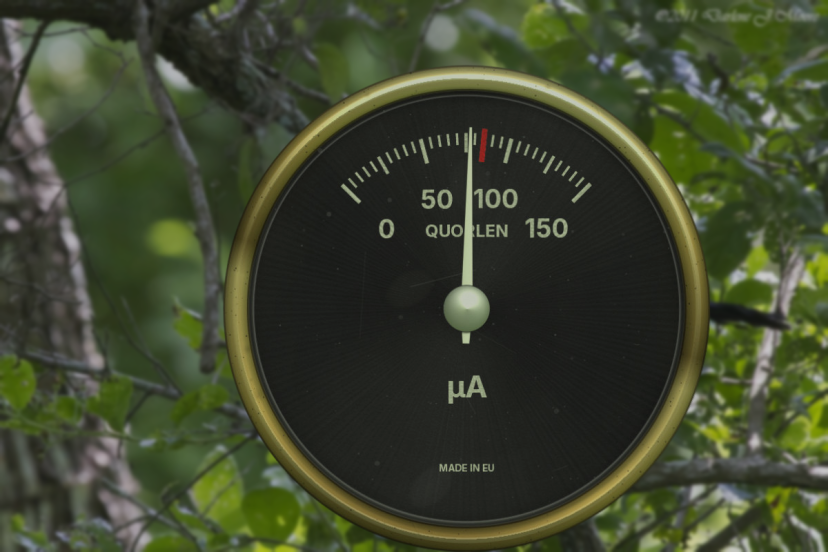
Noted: {"value": 77.5, "unit": "µA"}
